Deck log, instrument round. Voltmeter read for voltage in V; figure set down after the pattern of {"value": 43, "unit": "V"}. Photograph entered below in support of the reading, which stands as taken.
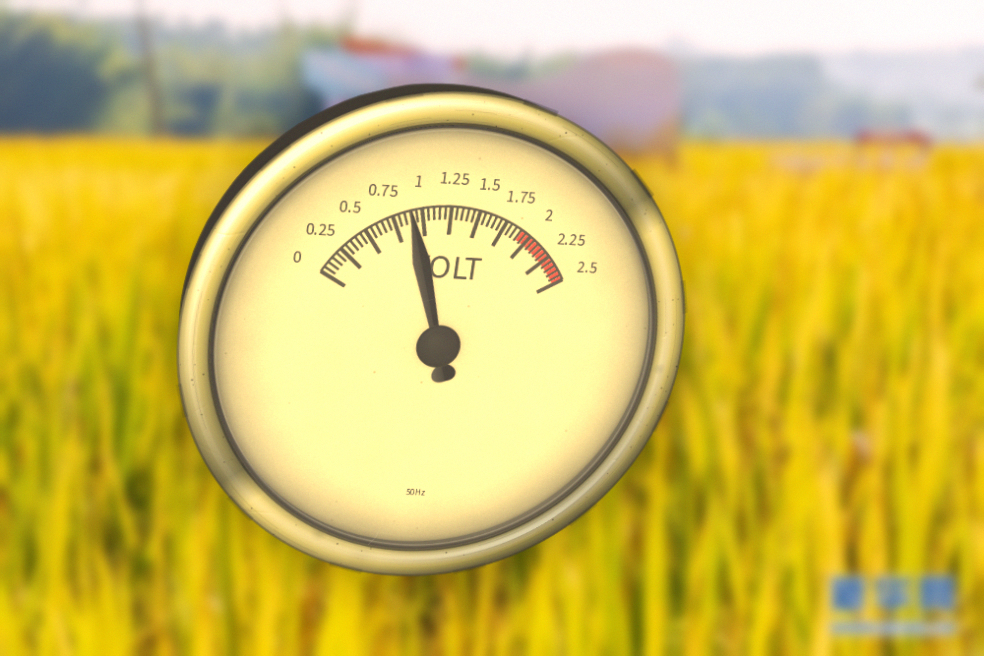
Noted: {"value": 0.9, "unit": "V"}
